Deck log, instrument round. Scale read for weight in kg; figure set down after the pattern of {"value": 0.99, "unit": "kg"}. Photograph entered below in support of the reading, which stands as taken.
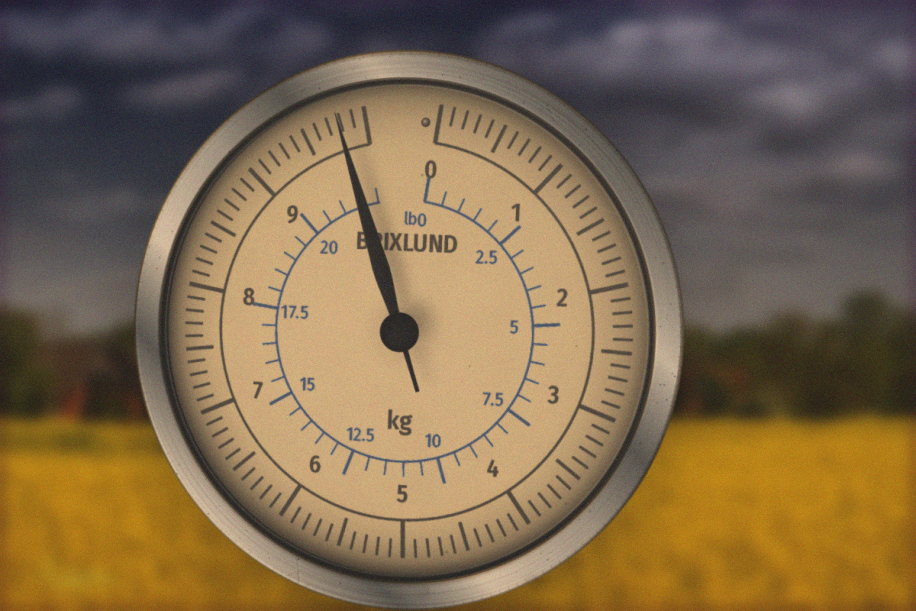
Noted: {"value": 9.8, "unit": "kg"}
